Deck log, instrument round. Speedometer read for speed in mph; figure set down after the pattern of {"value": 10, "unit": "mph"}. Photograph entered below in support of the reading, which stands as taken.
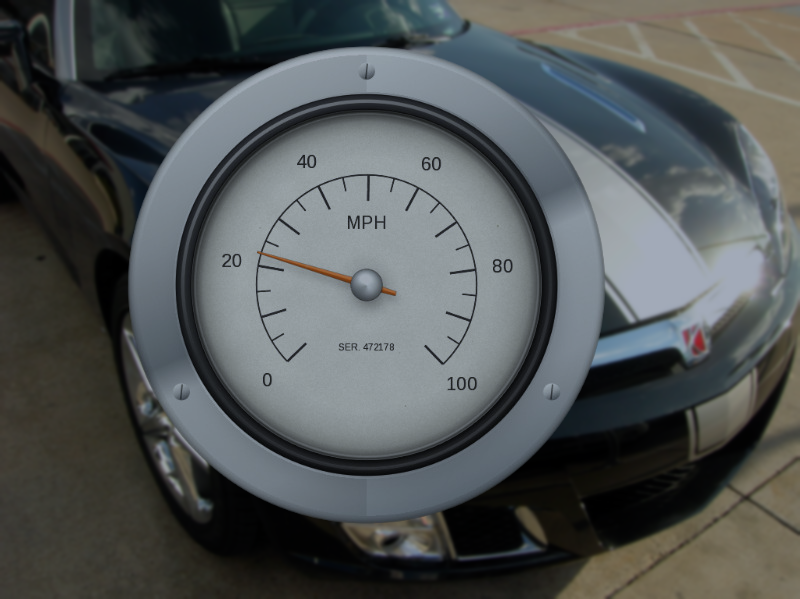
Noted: {"value": 22.5, "unit": "mph"}
